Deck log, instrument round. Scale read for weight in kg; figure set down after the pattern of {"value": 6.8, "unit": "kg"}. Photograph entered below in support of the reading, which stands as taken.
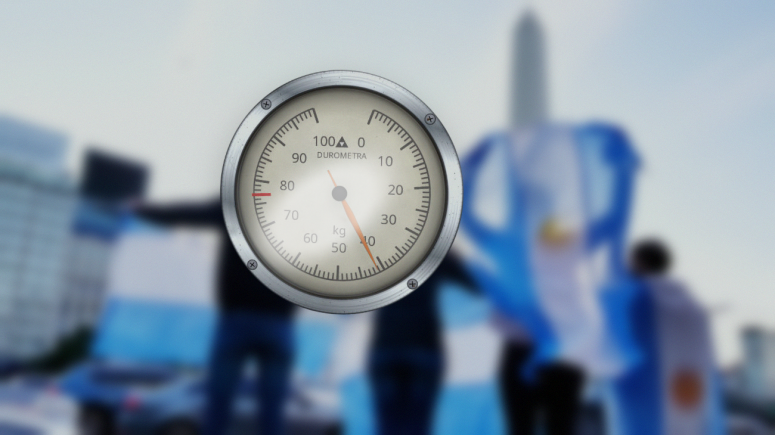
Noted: {"value": 41, "unit": "kg"}
